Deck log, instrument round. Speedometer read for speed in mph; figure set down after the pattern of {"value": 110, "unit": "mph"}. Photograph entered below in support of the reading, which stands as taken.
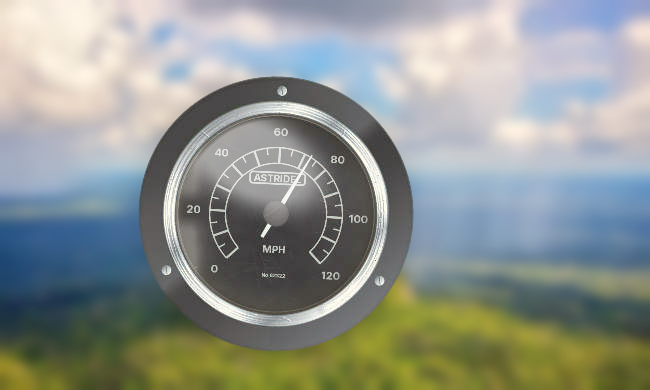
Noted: {"value": 72.5, "unit": "mph"}
